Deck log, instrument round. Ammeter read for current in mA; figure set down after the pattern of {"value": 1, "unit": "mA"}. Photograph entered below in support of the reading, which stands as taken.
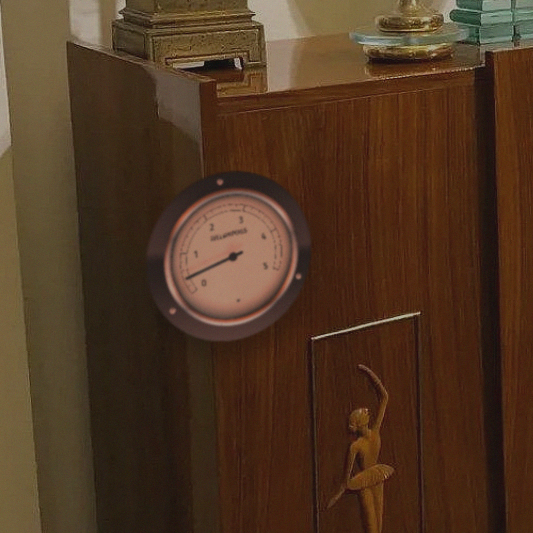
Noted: {"value": 0.4, "unit": "mA"}
